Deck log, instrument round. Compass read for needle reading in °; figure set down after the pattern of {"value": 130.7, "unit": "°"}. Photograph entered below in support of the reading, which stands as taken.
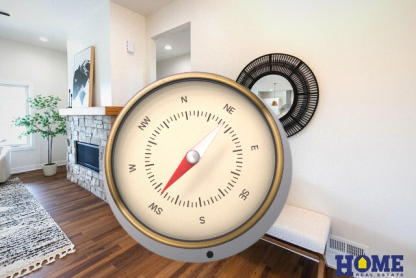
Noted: {"value": 230, "unit": "°"}
